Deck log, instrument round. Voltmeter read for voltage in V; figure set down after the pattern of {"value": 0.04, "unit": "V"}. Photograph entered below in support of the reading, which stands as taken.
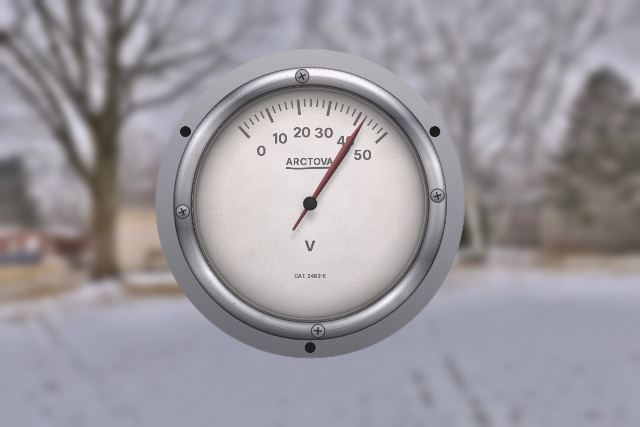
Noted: {"value": 42, "unit": "V"}
